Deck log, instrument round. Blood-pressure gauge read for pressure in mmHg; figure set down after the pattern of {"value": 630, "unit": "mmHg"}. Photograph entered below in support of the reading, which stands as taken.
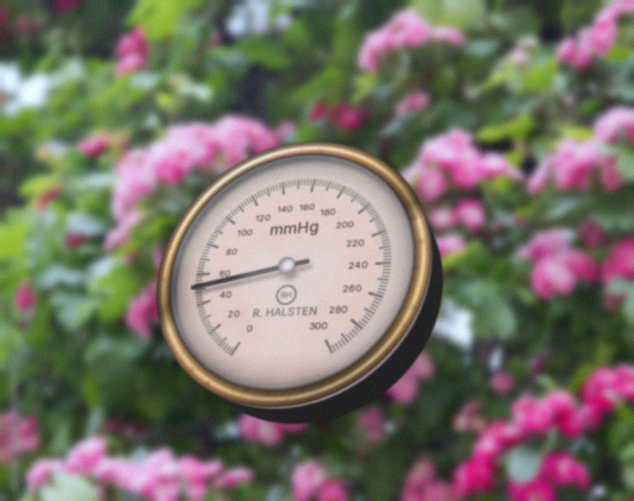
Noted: {"value": 50, "unit": "mmHg"}
